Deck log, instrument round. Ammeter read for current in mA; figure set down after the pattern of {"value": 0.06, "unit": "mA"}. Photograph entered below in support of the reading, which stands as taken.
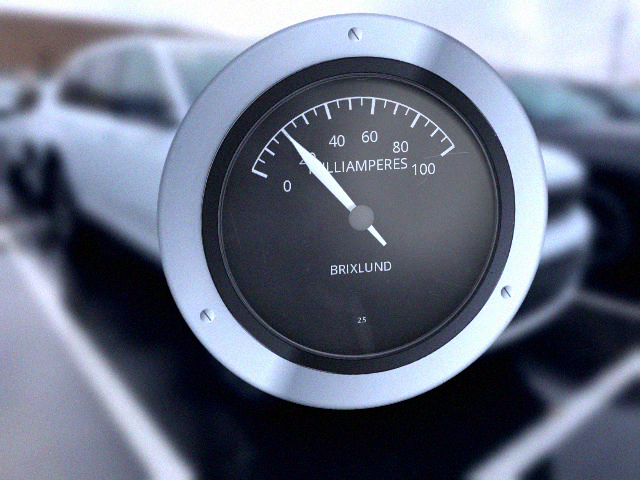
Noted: {"value": 20, "unit": "mA"}
